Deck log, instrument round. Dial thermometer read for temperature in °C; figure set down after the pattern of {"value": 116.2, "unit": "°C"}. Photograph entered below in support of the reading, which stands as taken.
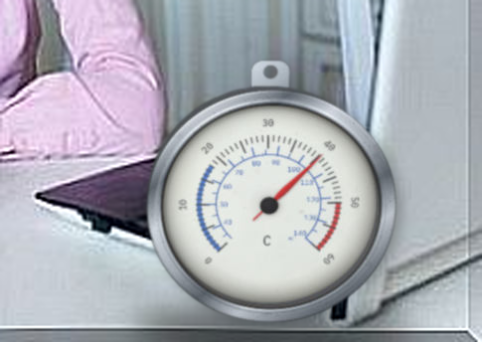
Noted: {"value": 40, "unit": "°C"}
